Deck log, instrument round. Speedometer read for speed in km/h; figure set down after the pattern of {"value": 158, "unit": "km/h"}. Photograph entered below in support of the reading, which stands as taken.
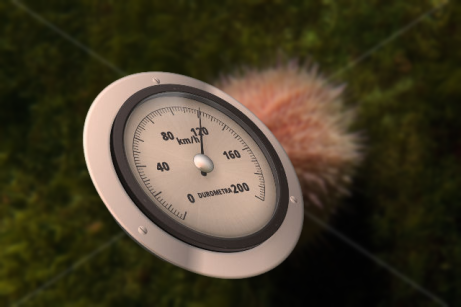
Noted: {"value": 120, "unit": "km/h"}
